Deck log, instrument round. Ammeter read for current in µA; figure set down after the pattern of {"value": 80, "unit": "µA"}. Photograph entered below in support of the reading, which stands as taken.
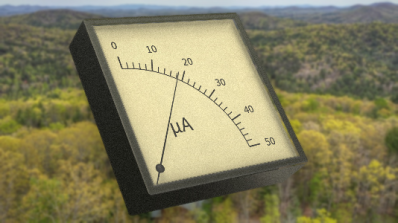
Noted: {"value": 18, "unit": "µA"}
